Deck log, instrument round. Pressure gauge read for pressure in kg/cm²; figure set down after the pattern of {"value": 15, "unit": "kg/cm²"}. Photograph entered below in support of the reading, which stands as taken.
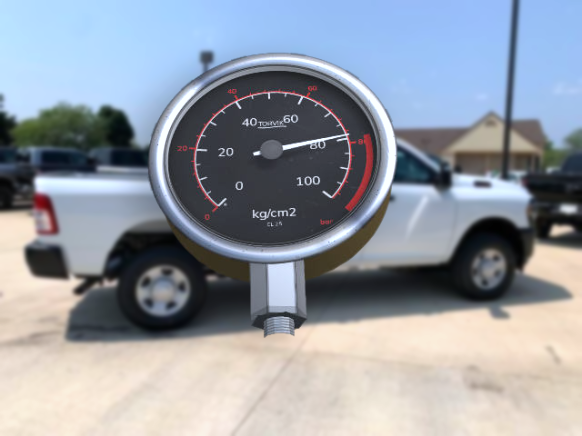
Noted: {"value": 80, "unit": "kg/cm²"}
